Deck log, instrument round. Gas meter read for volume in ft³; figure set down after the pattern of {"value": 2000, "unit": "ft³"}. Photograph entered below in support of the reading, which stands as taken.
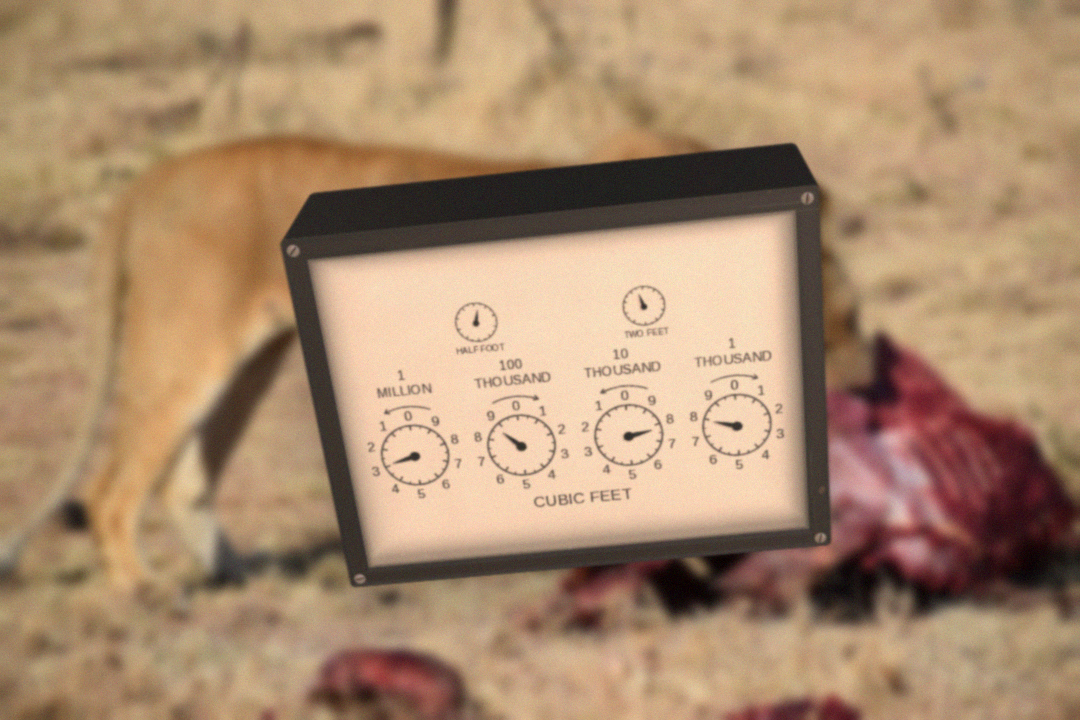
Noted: {"value": 287800, "unit": "ft³"}
